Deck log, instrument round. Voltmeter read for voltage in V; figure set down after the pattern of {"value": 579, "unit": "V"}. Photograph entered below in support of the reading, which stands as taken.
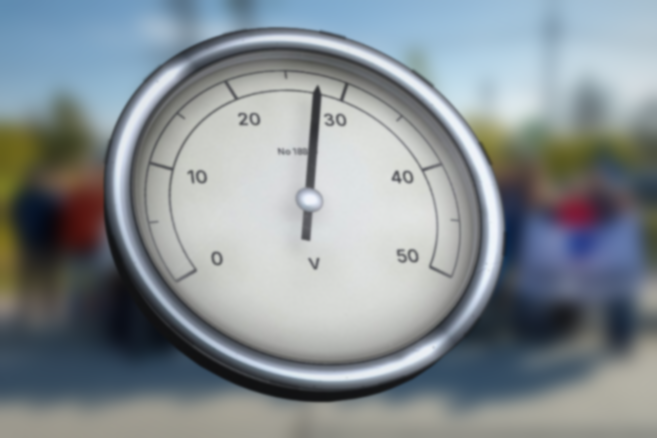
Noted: {"value": 27.5, "unit": "V"}
